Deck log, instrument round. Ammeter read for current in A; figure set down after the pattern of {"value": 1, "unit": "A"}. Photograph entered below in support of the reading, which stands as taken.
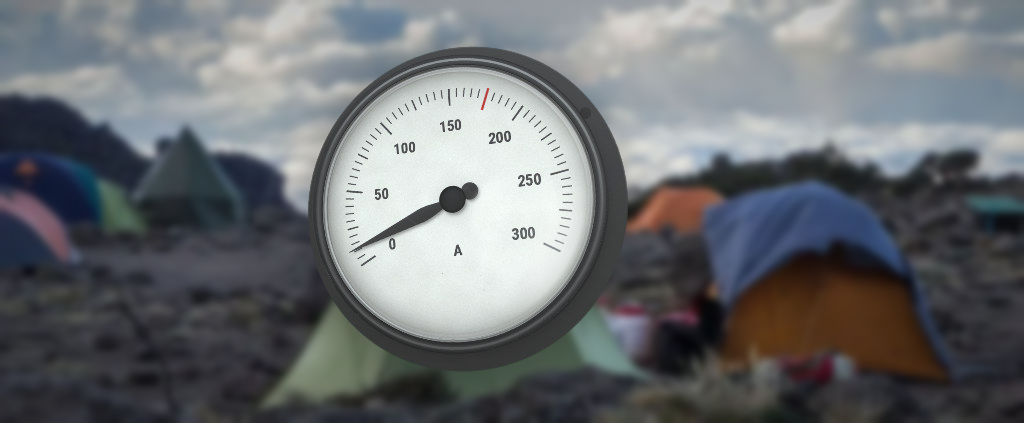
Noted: {"value": 10, "unit": "A"}
